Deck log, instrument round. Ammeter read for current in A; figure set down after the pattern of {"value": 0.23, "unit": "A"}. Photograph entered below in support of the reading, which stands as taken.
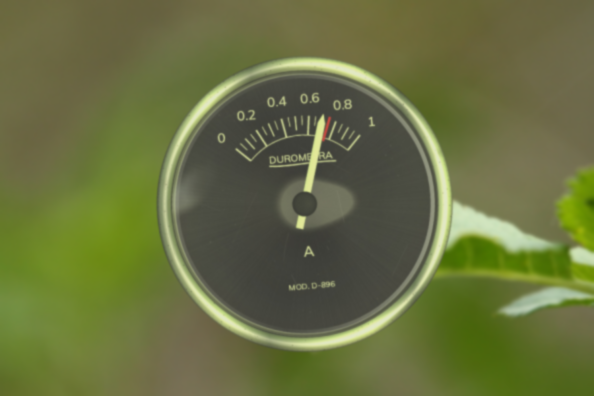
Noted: {"value": 0.7, "unit": "A"}
